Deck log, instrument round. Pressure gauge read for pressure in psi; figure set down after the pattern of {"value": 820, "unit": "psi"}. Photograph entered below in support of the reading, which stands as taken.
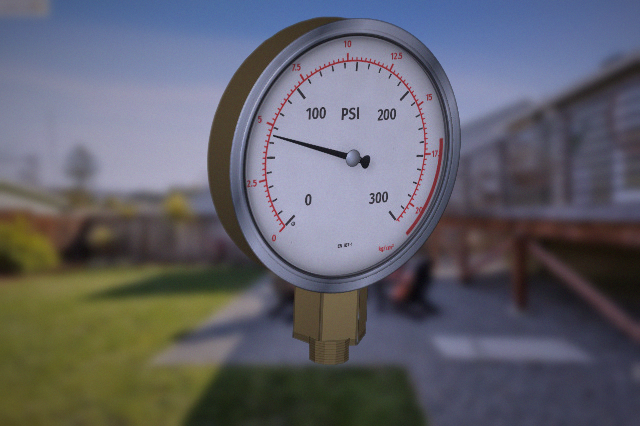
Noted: {"value": 65, "unit": "psi"}
